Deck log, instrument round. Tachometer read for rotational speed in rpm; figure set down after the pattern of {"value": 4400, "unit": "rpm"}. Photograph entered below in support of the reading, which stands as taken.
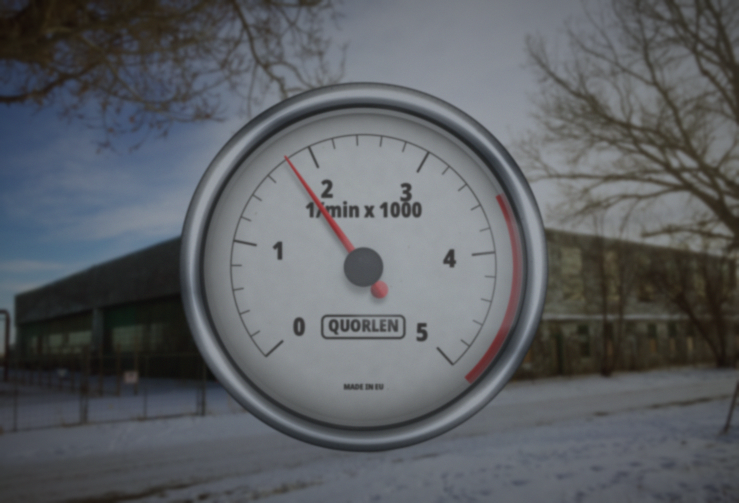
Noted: {"value": 1800, "unit": "rpm"}
